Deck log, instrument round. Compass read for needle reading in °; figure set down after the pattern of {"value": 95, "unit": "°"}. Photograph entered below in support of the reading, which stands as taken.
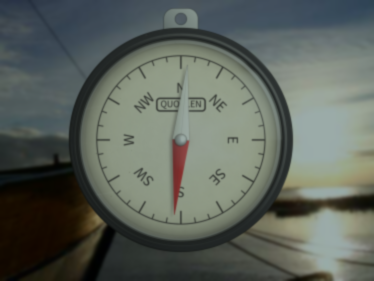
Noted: {"value": 185, "unit": "°"}
